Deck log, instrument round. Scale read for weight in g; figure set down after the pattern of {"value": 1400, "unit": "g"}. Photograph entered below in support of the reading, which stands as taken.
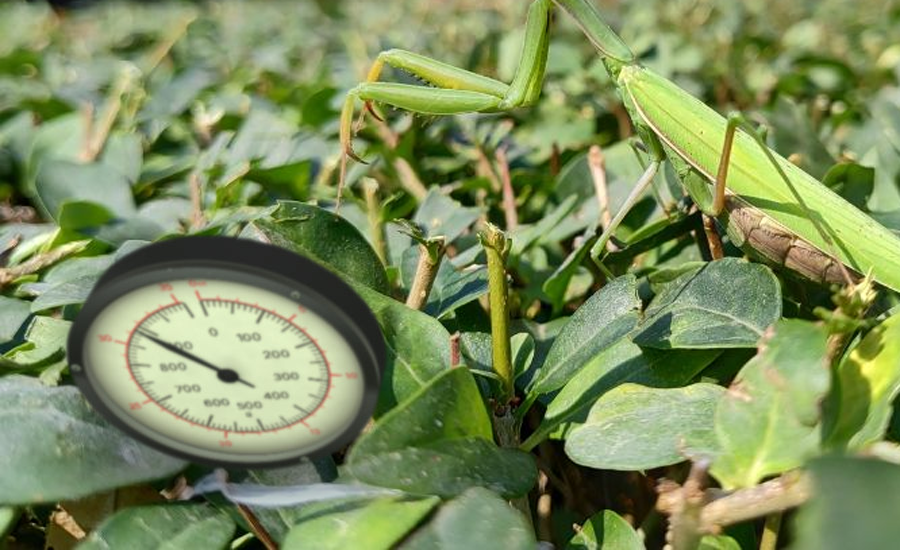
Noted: {"value": 900, "unit": "g"}
